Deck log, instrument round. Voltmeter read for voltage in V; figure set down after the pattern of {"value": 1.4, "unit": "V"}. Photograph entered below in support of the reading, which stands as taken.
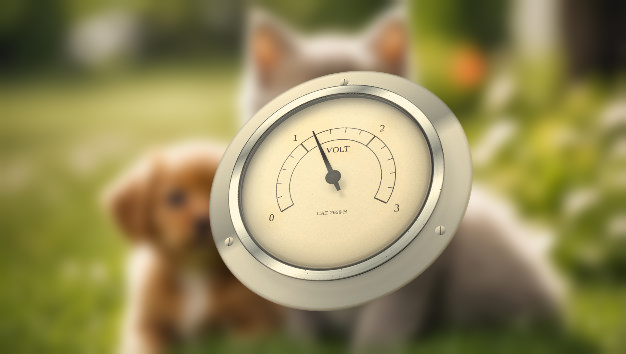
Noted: {"value": 1.2, "unit": "V"}
